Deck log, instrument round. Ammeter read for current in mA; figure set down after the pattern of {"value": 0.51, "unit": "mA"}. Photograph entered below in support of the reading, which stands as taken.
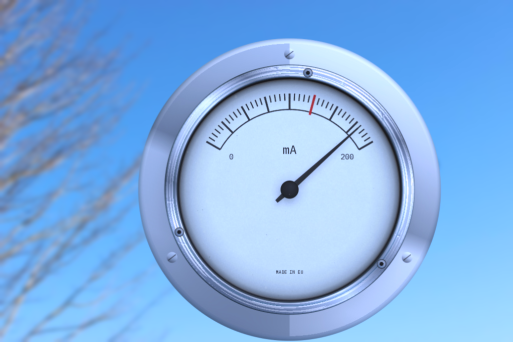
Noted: {"value": 180, "unit": "mA"}
